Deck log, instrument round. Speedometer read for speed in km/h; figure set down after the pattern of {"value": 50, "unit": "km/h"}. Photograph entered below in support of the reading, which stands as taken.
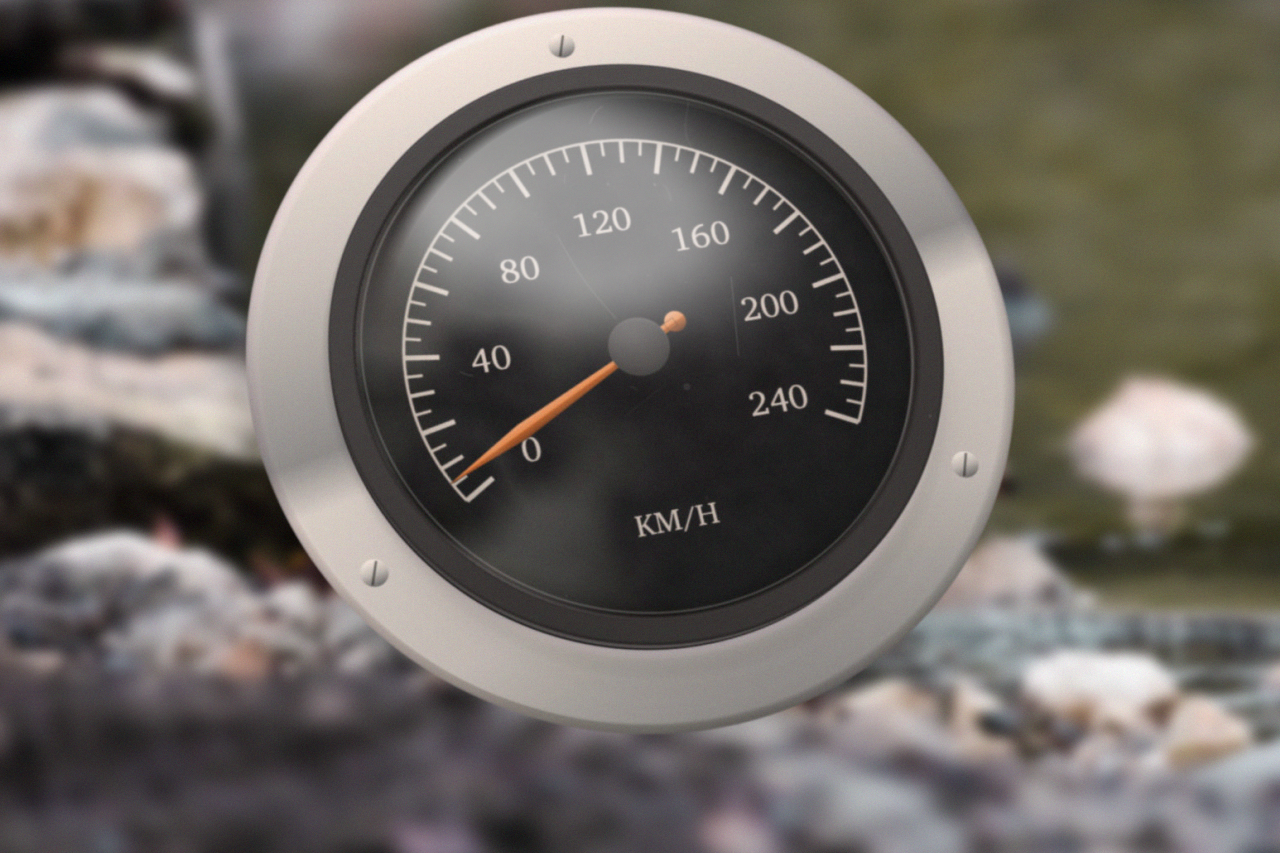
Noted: {"value": 5, "unit": "km/h"}
